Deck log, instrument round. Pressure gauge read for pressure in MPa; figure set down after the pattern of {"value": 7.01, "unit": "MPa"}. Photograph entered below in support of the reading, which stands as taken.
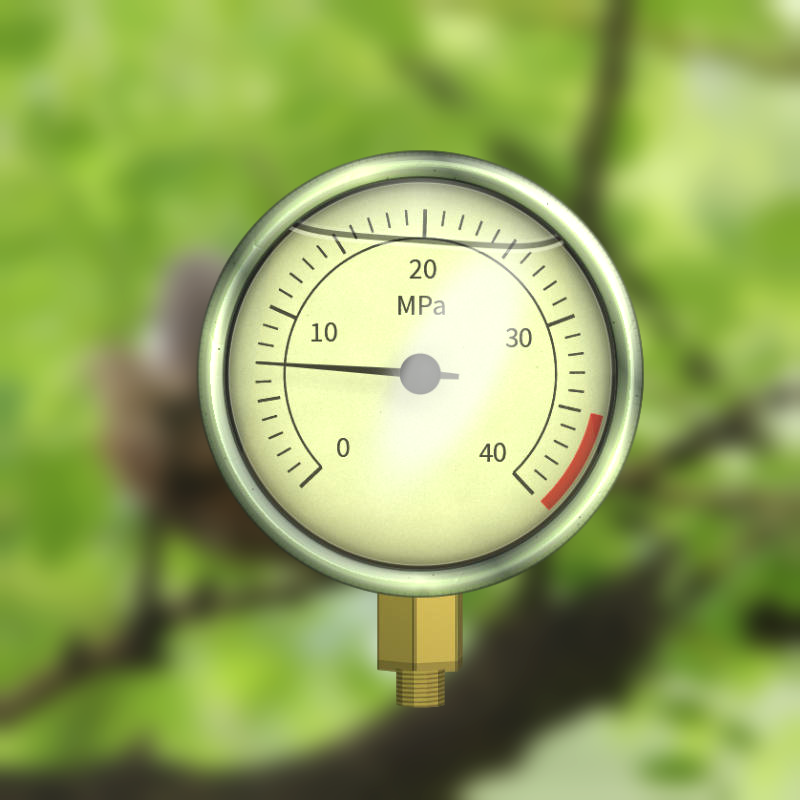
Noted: {"value": 7, "unit": "MPa"}
